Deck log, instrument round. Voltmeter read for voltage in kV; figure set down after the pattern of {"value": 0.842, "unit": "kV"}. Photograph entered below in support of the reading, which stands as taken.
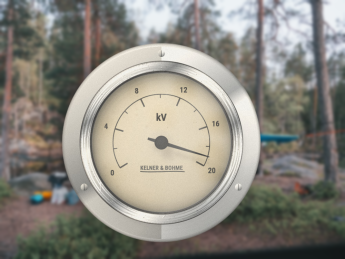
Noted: {"value": 19, "unit": "kV"}
